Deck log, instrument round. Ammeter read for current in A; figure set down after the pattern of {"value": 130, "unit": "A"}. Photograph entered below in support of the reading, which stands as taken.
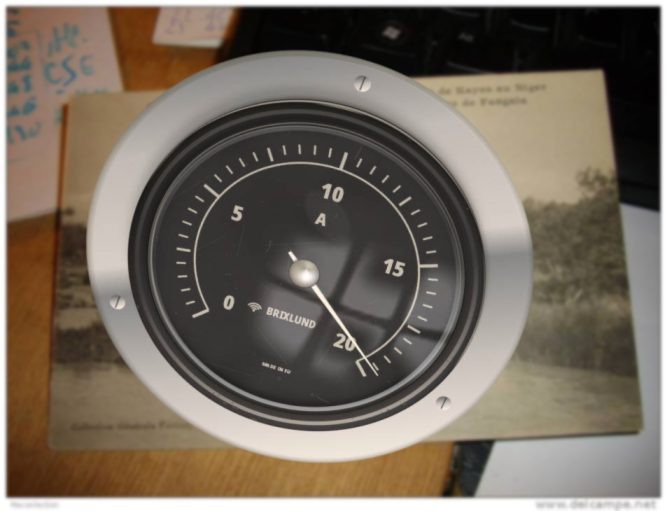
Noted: {"value": 19.5, "unit": "A"}
